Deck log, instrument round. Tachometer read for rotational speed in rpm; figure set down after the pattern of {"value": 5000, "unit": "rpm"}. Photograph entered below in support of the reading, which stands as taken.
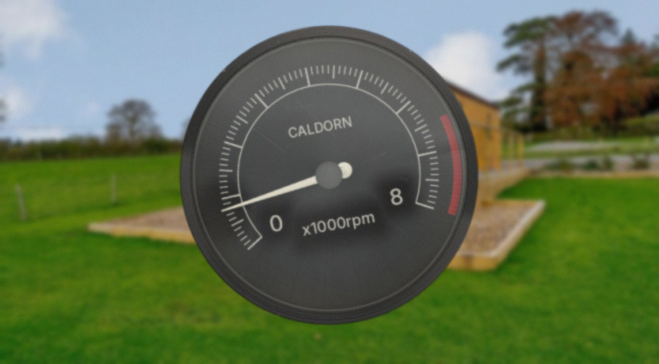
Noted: {"value": 800, "unit": "rpm"}
